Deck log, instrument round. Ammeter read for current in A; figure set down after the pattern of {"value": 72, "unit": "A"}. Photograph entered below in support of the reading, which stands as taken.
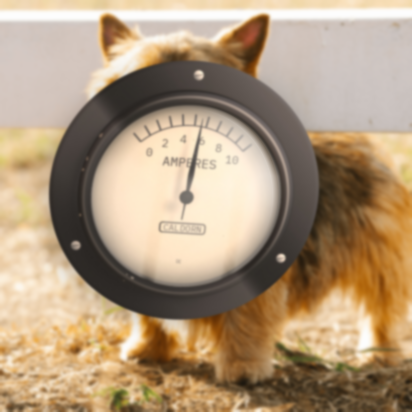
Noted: {"value": 5.5, "unit": "A"}
